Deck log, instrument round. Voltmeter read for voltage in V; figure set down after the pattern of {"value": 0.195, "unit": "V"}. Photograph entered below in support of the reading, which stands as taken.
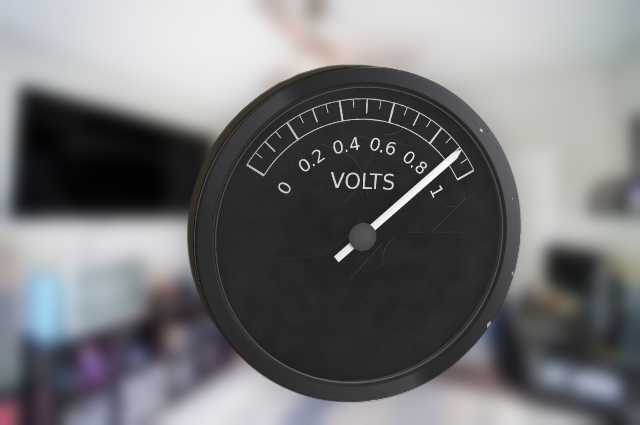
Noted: {"value": 0.9, "unit": "V"}
